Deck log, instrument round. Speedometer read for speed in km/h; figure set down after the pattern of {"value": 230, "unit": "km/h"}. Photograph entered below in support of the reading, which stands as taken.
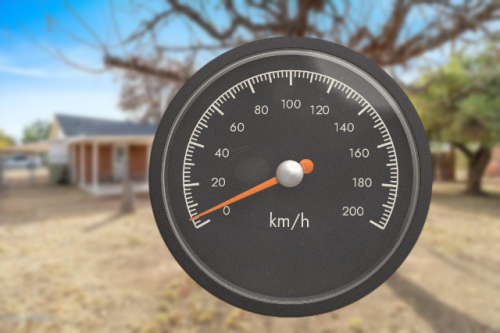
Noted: {"value": 4, "unit": "km/h"}
